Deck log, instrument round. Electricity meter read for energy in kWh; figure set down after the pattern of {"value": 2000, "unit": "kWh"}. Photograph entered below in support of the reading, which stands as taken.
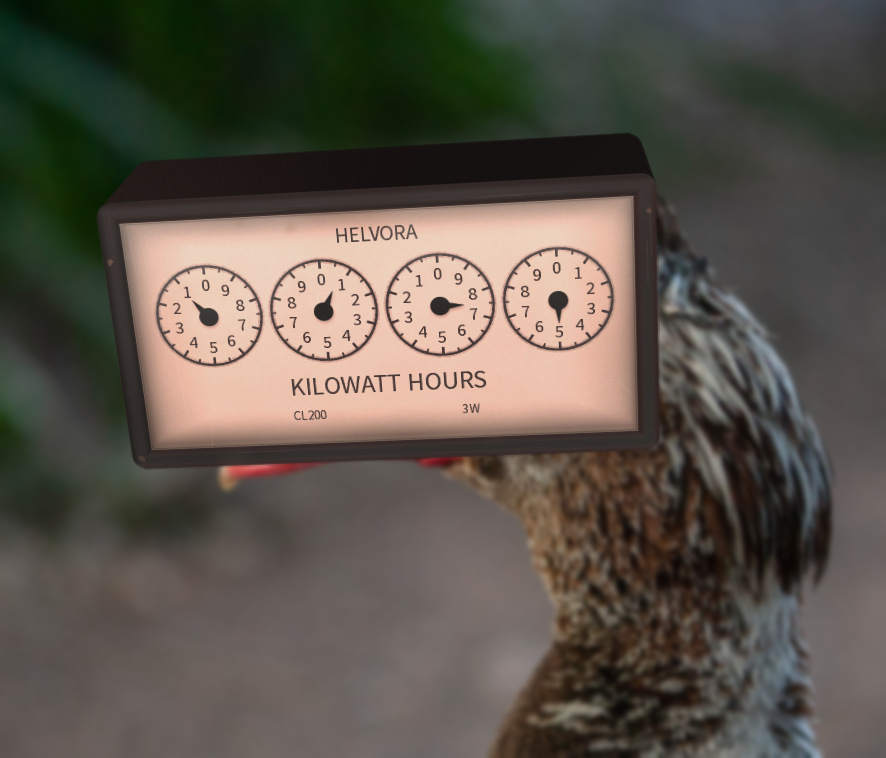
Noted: {"value": 1075, "unit": "kWh"}
